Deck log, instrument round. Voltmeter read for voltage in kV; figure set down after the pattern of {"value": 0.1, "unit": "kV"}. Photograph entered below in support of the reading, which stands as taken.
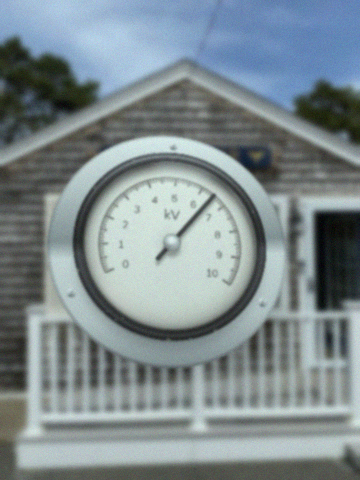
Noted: {"value": 6.5, "unit": "kV"}
